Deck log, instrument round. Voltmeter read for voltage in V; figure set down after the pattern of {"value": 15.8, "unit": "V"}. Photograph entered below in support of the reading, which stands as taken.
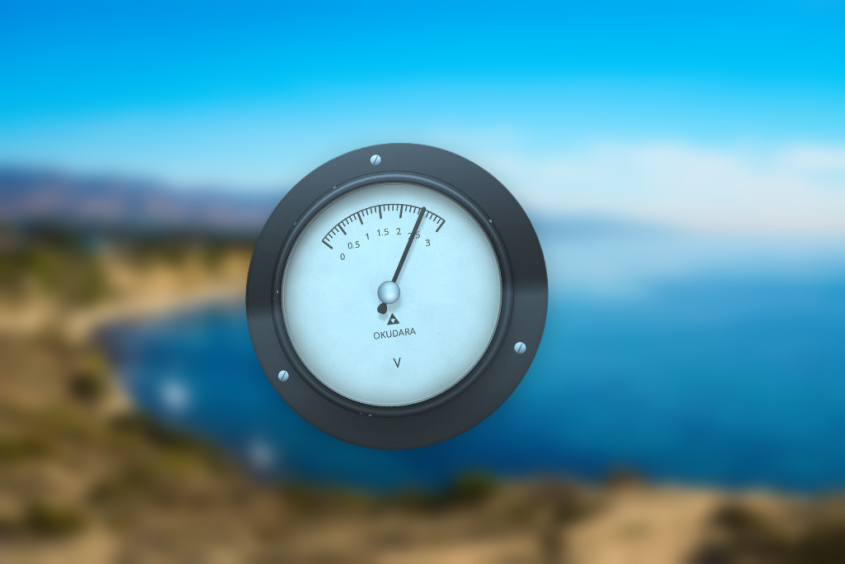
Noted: {"value": 2.5, "unit": "V"}
